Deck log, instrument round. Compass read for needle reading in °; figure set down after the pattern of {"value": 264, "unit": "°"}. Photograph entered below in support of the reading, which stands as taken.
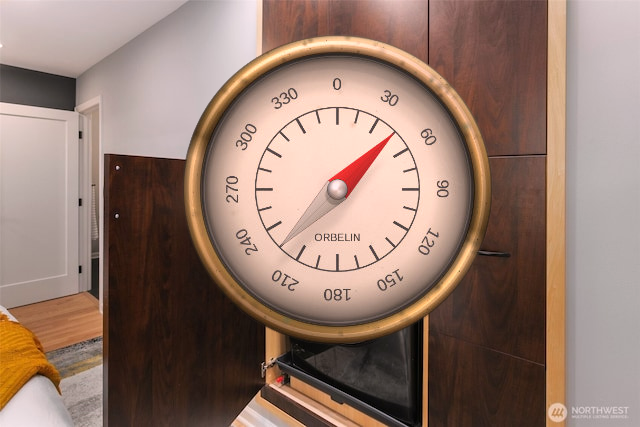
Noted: {"value": 45, "unit": "°"}
